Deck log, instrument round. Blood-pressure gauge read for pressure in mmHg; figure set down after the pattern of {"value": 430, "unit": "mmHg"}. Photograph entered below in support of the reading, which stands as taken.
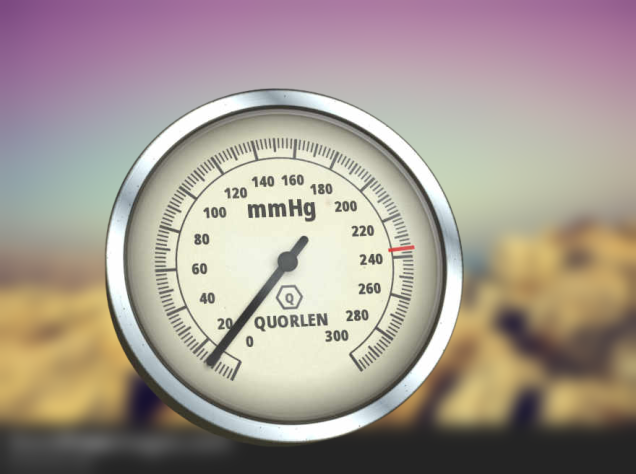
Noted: {"value": 12, "unit": "mmHg"}
